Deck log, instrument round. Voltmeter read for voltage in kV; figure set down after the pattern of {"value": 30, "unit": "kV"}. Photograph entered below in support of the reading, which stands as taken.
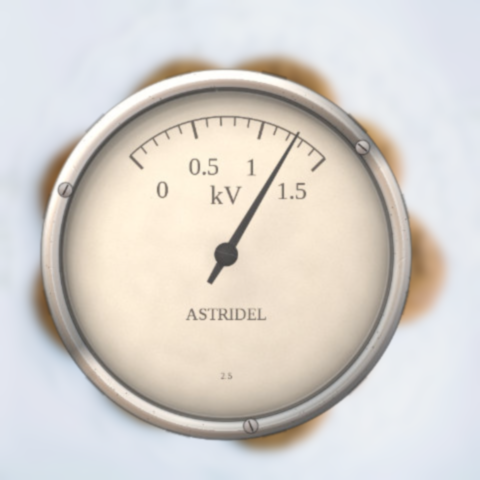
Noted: {"value": 1.25, "unit": "kV"}
